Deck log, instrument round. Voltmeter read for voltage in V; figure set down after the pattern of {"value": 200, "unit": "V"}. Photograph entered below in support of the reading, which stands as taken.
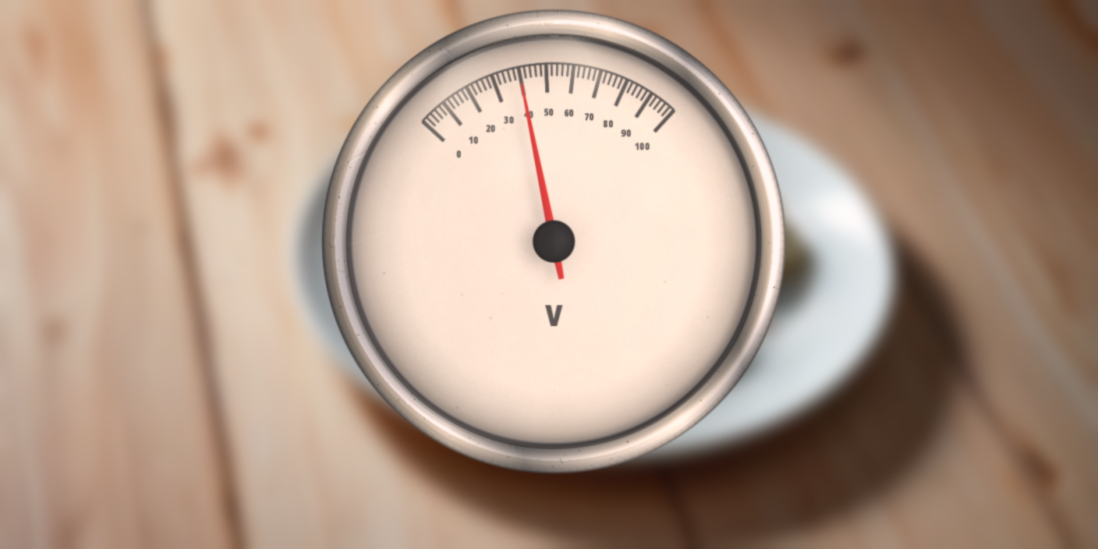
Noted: {"value": 40, "unit": "V"}
